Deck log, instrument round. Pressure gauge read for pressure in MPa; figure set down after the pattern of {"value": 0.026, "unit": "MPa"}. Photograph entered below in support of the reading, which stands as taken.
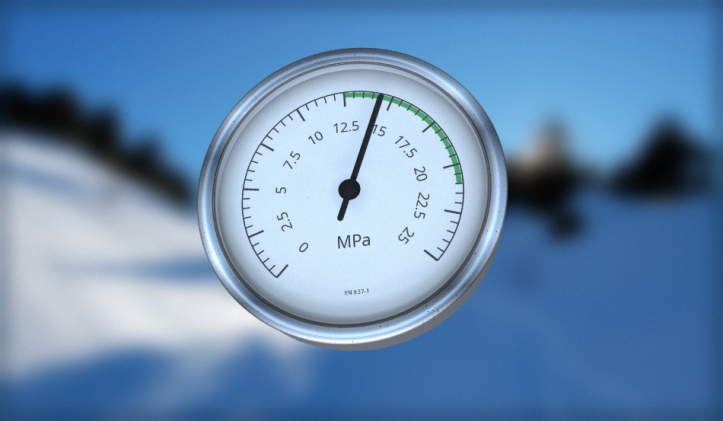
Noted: {"value": 14.5, "unit": "MPa"}
